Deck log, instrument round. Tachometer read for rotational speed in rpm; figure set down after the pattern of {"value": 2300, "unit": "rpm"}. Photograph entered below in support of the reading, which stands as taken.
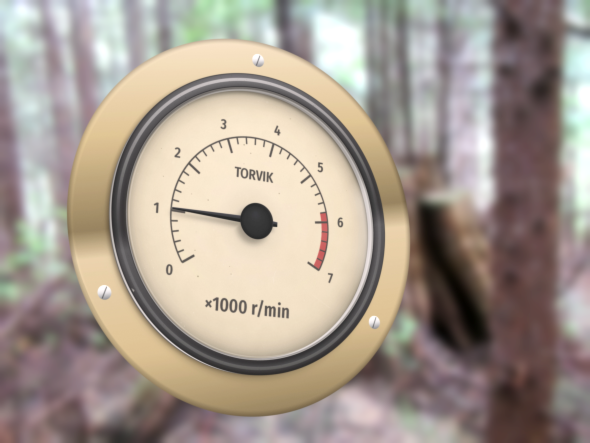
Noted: {"value": 1000, "unit": "rpm"}
